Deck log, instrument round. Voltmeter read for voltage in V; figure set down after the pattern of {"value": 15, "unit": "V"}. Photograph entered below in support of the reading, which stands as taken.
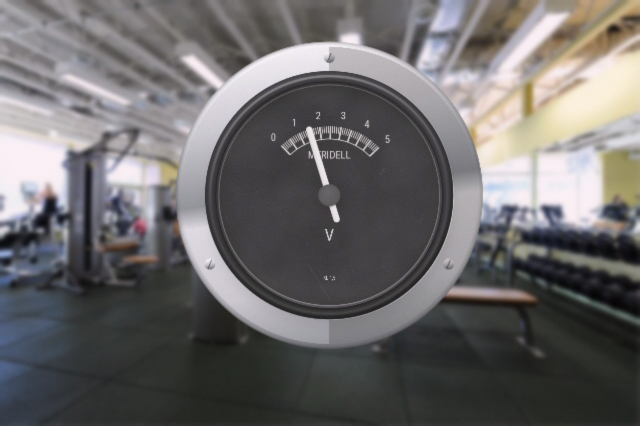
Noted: {"value": 1.5, "unit": "V"}
